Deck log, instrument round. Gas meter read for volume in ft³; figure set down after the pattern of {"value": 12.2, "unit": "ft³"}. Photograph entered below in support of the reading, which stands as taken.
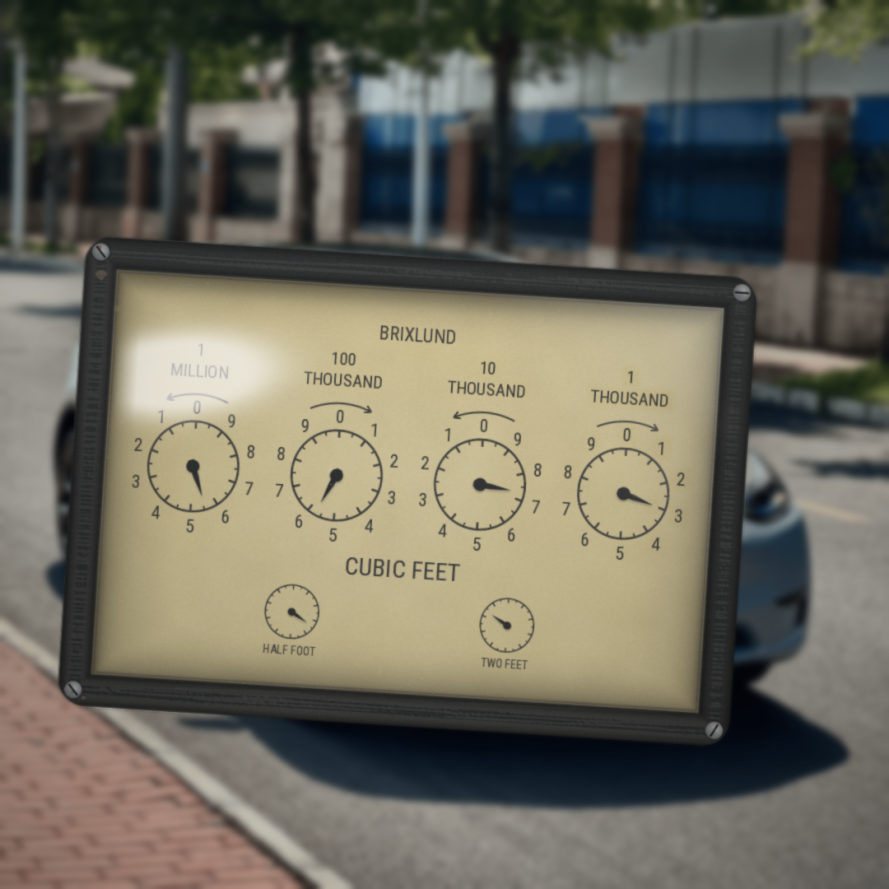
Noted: {"value": 557300, "unit": "ft³"}
